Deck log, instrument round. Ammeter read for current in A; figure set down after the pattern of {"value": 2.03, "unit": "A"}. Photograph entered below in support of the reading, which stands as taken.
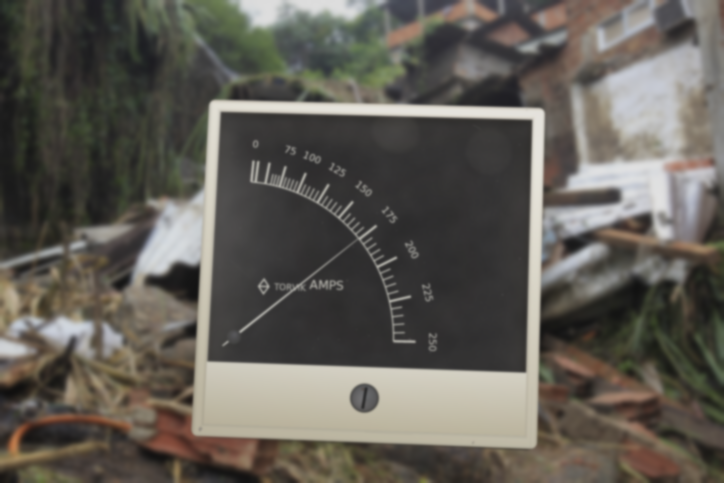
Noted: {"value": 175, "unit": "A"}
